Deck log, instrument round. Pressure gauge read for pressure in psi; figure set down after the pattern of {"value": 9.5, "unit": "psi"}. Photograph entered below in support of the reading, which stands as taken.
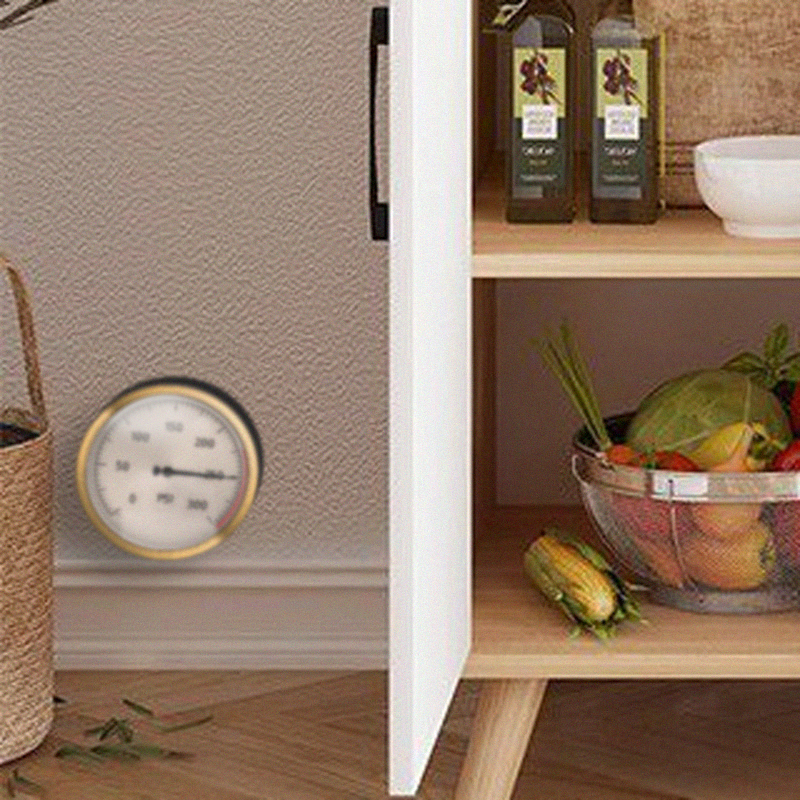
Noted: {"value": 250, "unit": "psi"}
